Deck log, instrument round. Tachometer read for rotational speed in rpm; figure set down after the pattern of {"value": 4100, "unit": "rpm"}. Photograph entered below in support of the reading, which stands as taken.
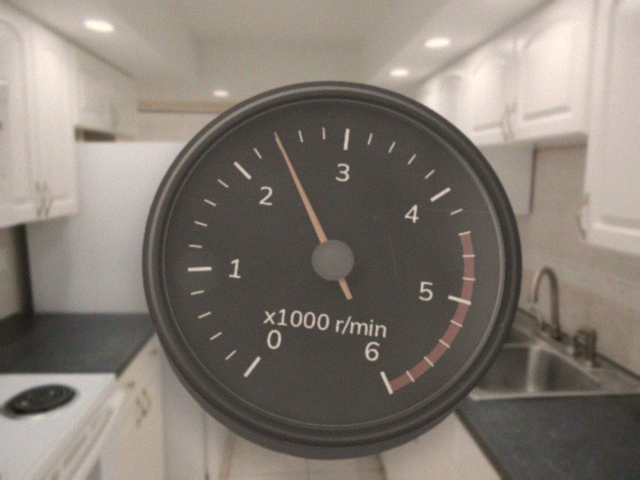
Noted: {"value": 2400, "unit": "rpm"}
